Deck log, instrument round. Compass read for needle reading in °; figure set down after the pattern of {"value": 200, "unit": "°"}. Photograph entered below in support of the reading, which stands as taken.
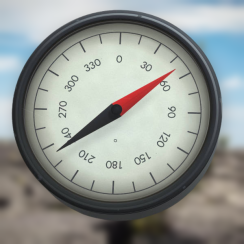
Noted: {"value": 52.5, "unit": "°"}
